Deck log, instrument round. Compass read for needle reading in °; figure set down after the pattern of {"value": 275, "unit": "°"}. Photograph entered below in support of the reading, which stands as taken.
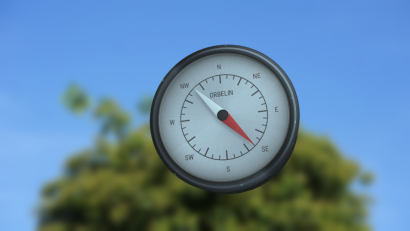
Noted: {"value": 140, "unit": "°"}
